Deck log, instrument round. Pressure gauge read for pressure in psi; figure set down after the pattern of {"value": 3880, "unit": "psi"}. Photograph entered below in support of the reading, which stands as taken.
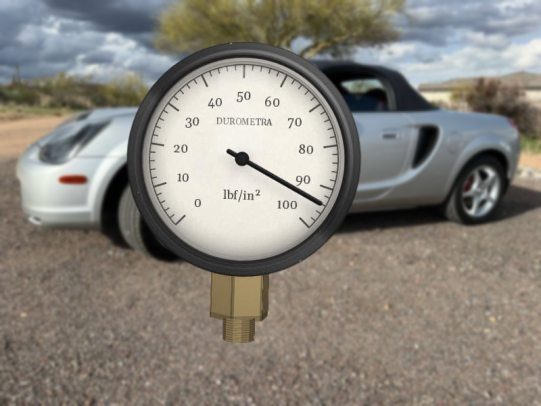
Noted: {"value": 94, "unit": "psi"}
